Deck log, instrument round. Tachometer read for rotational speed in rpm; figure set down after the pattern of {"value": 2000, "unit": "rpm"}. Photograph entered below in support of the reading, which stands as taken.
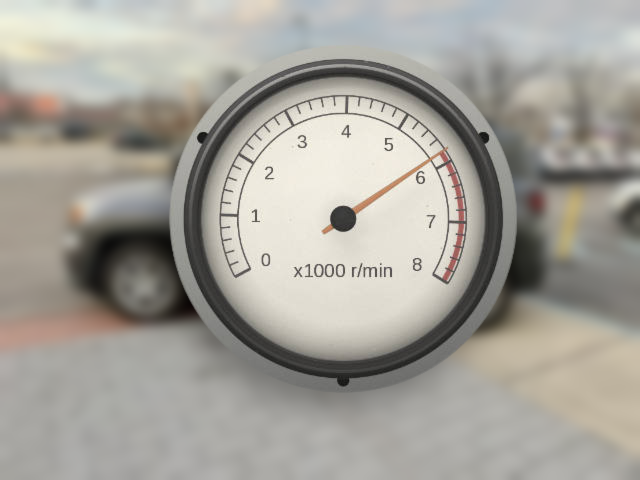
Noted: {"value": 5800, "unit": "rpm"}
